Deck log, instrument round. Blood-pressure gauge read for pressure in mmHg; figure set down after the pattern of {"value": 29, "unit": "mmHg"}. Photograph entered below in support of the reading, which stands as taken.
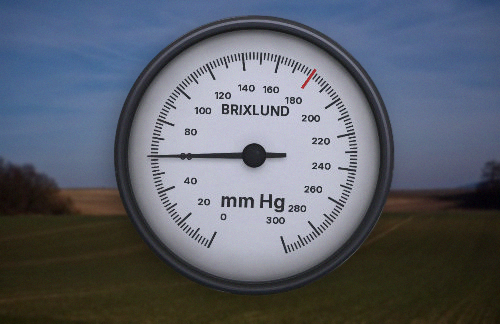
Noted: {"value": 60, "unit": "mmHg"}
